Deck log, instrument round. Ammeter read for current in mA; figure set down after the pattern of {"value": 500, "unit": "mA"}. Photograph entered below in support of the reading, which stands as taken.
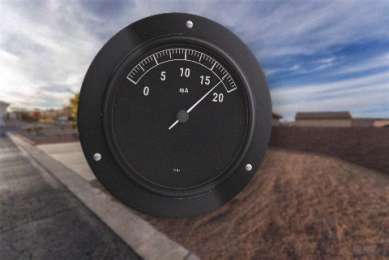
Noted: {"value": 17.5, "unit": "mA"}
